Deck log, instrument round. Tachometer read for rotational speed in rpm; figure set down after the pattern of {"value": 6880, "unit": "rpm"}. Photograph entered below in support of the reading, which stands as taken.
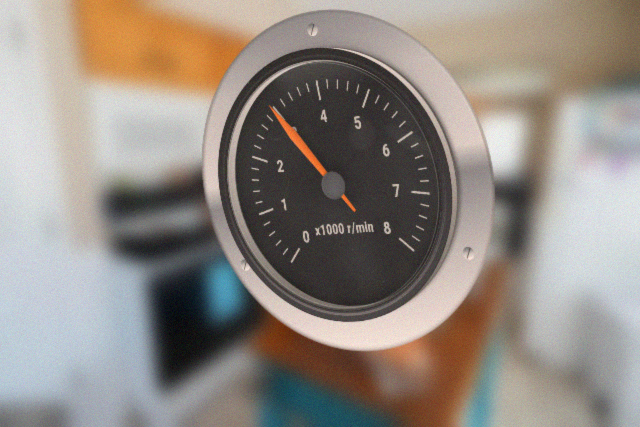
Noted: {"value": 3000, "unit": "rpm"}
